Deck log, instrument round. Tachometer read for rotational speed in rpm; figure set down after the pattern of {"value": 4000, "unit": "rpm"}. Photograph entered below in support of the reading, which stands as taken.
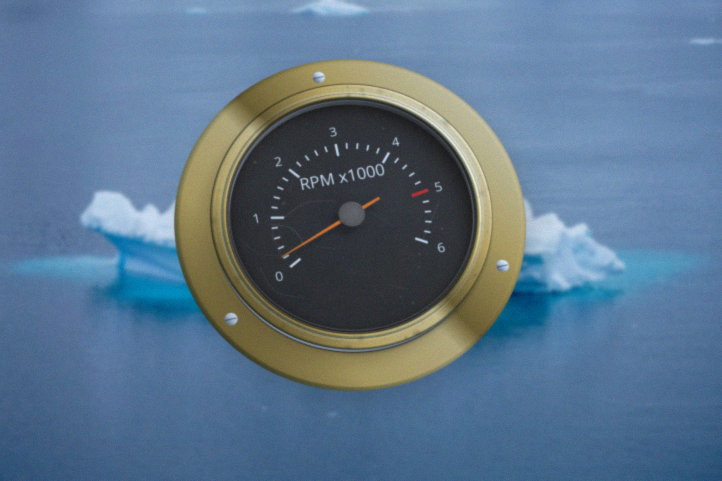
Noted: {"value": 200, "unit": "rpm"}
